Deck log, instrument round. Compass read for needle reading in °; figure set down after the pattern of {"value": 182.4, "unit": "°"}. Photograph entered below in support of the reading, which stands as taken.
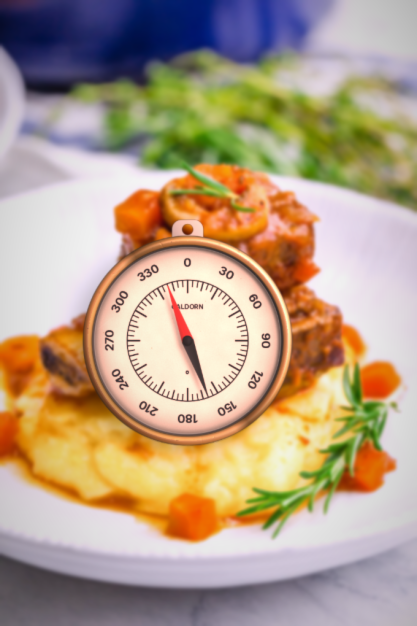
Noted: {"value": 340, "unit": "°"}
